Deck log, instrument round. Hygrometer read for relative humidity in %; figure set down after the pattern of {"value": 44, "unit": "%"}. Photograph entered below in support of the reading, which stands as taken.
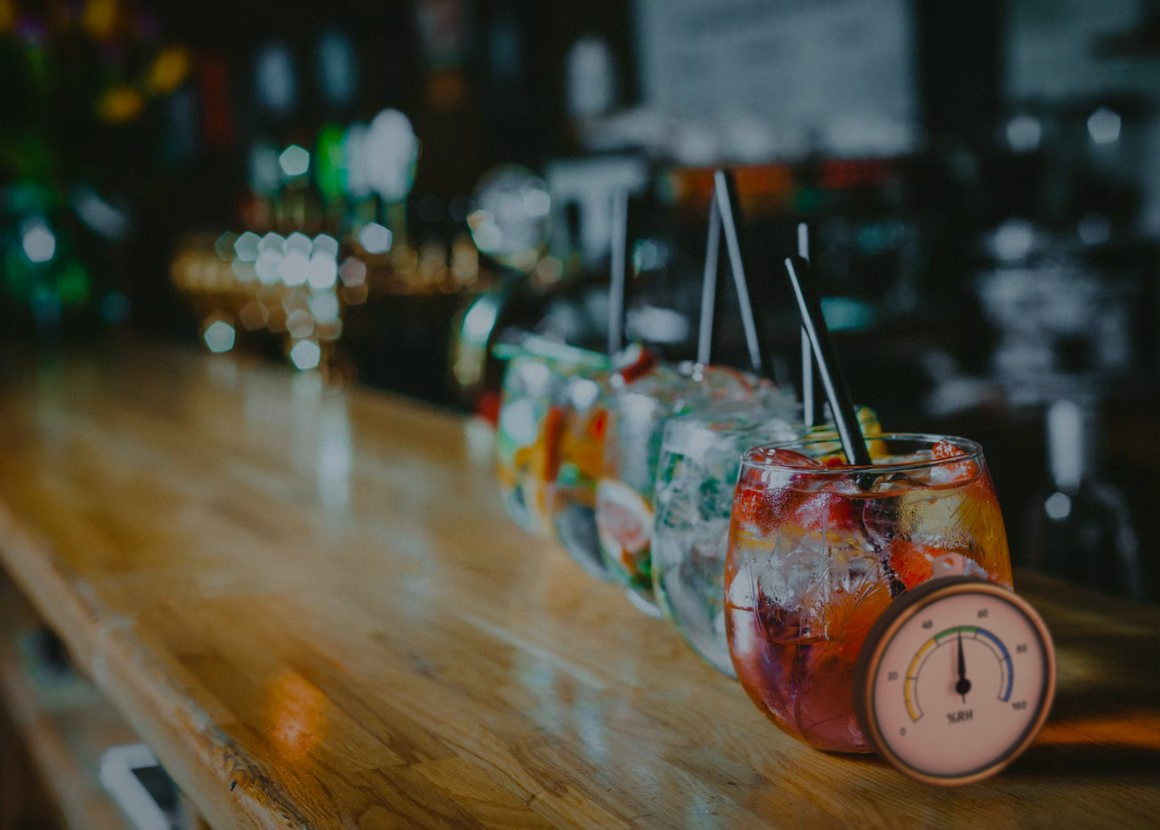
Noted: {"value": 50, "unit": "%"}
